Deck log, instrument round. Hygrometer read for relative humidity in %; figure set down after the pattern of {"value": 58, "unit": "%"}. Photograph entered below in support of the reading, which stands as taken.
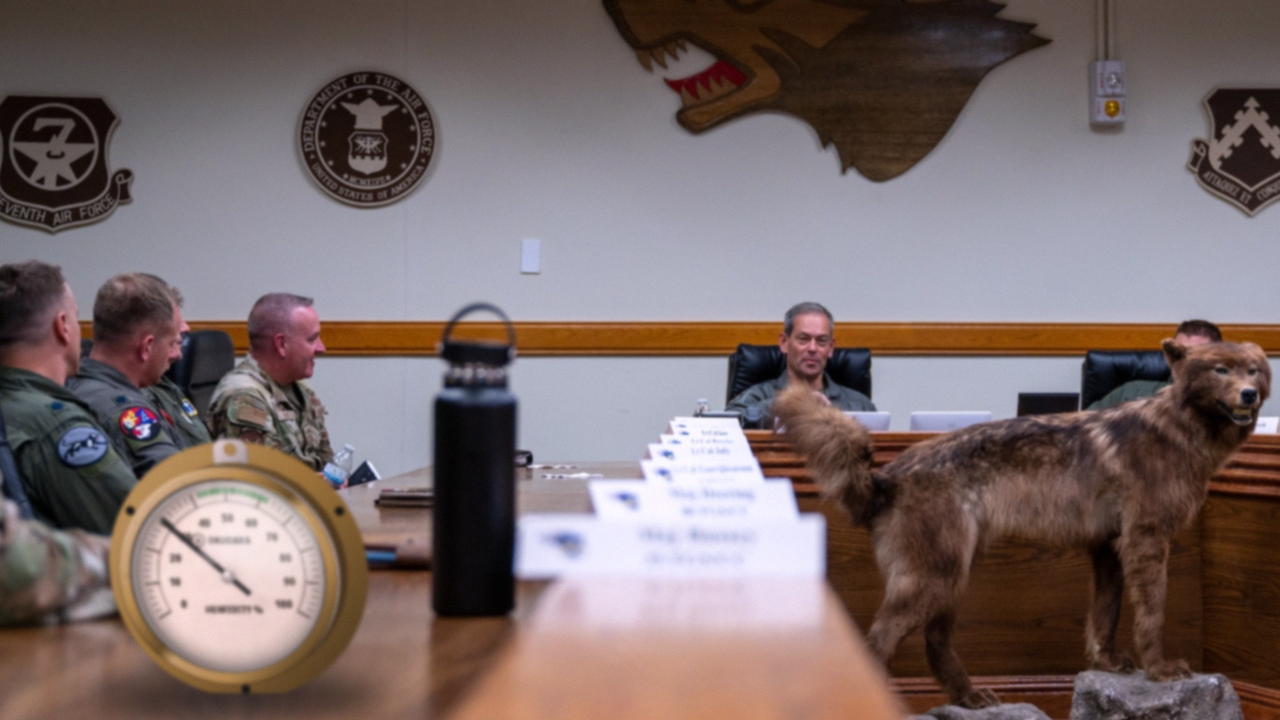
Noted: {"value": 30, "unit": "%"}
